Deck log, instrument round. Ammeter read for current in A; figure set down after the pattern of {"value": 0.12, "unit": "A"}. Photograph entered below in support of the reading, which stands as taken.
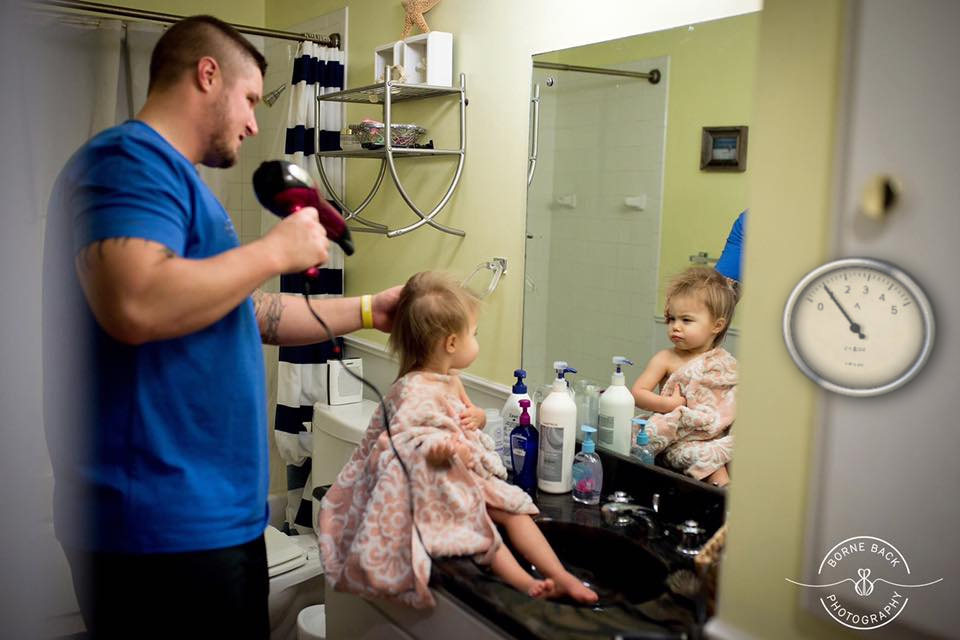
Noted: {"value": 1, "unit": "A"}
